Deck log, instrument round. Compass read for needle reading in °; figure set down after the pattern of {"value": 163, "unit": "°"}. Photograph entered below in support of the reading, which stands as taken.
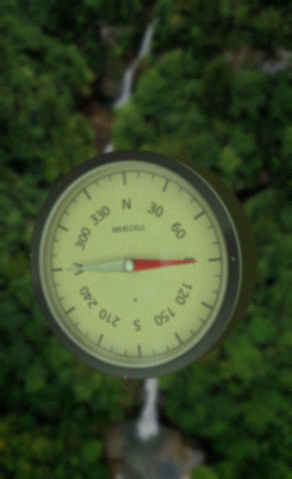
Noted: {"value": 90, "unit": "°"}
